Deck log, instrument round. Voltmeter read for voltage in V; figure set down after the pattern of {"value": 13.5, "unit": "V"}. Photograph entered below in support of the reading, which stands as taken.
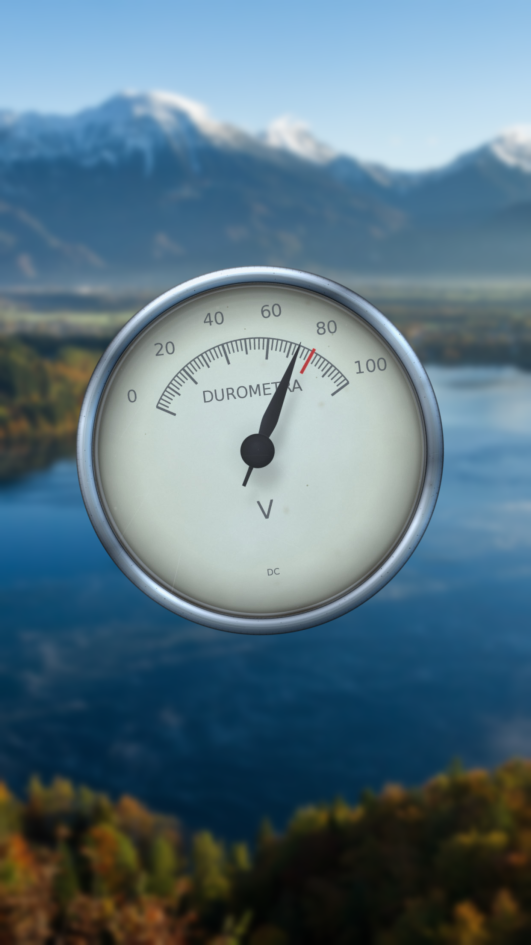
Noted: {"value": 74, "unit": "V"}
